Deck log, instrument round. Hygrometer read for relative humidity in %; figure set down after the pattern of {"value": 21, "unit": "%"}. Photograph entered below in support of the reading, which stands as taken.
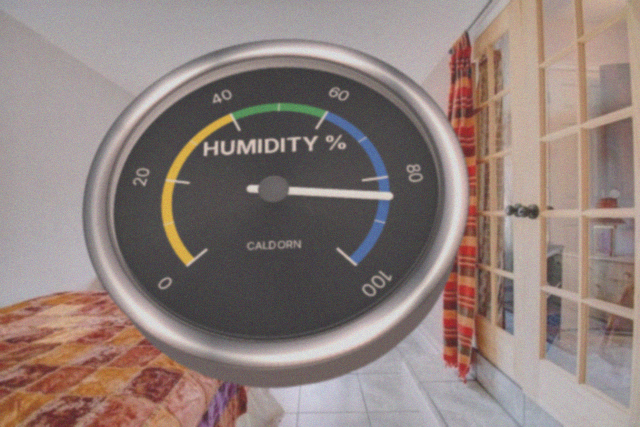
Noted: {"value": 85, "unit": "%"}
